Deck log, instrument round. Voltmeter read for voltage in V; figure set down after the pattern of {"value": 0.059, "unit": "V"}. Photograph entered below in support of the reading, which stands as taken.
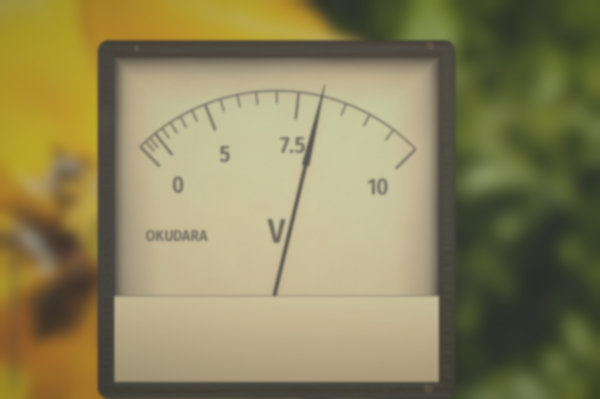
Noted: {"value": 8, "unit": "V"}
